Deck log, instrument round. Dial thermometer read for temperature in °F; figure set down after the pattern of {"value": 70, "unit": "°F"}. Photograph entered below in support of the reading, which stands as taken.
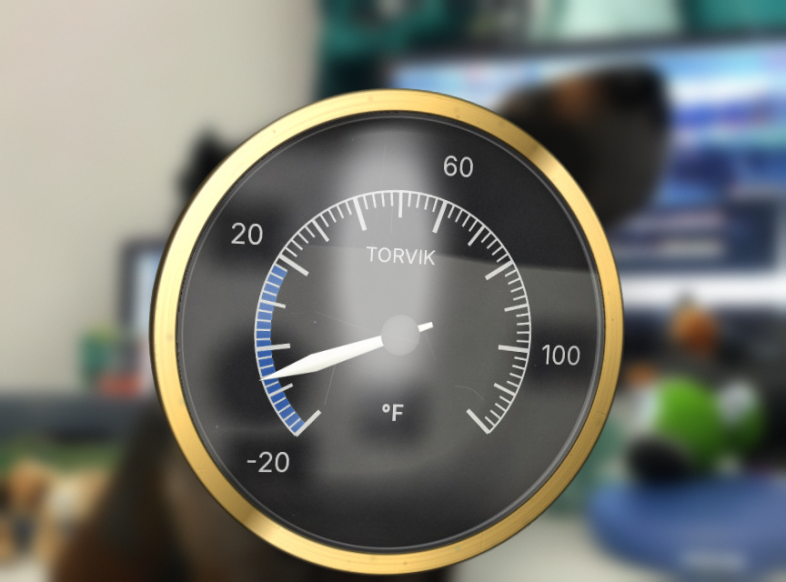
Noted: {"value": -6, "unit": "°F"}
